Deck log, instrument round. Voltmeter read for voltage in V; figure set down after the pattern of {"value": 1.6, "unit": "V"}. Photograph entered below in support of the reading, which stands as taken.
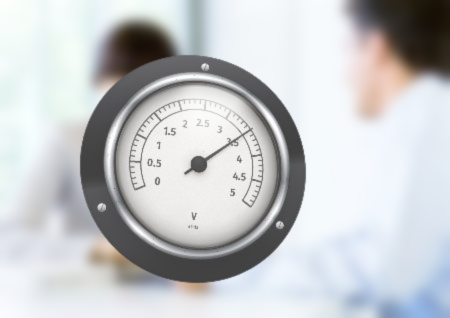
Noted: {"value": 3.5, "unit": "V"}
